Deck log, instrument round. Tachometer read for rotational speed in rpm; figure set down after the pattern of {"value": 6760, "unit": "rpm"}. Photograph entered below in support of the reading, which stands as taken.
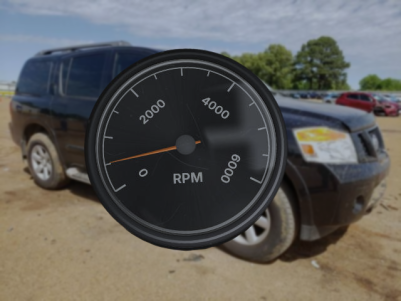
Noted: {"value": 500, "unit": "rpm"}
